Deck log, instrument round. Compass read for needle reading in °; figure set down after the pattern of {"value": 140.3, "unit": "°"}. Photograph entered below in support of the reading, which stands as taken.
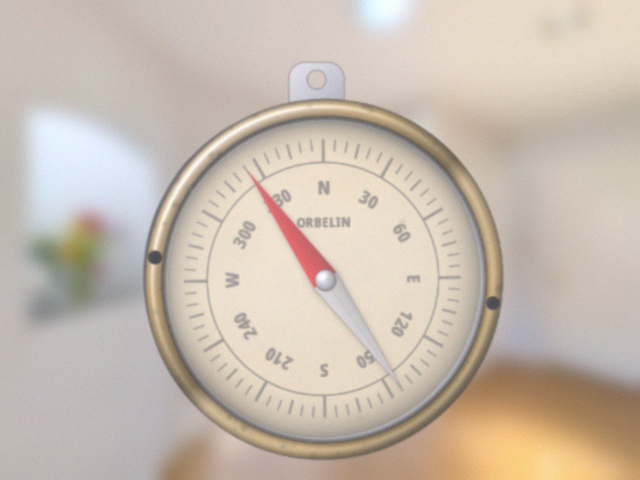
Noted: {"value": 325, "unit": "°"}
